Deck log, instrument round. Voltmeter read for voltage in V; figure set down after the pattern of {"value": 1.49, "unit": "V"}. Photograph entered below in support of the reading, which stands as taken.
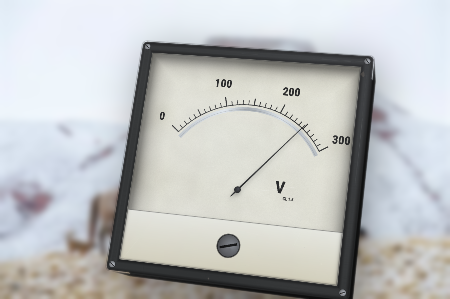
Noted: {"value": 250, "unit": "V"}
